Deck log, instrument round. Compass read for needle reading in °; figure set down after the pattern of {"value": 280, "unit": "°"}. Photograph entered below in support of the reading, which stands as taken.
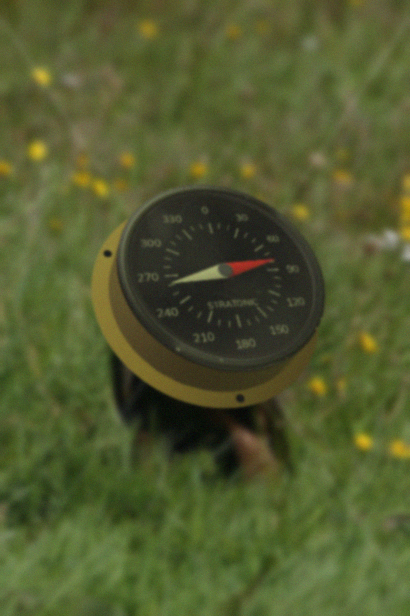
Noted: {"value": 80, "unit": "°"}
